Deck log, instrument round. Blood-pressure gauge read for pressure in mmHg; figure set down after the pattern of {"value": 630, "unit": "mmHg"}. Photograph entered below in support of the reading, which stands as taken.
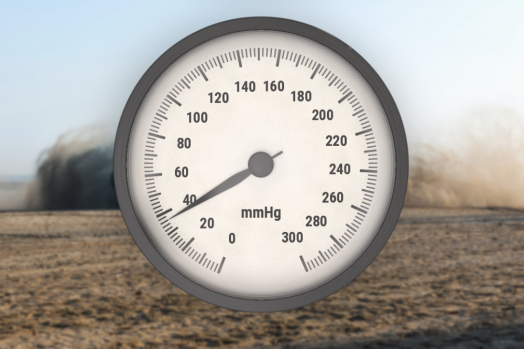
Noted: {"value": 36, "unit": "mmHg"}
